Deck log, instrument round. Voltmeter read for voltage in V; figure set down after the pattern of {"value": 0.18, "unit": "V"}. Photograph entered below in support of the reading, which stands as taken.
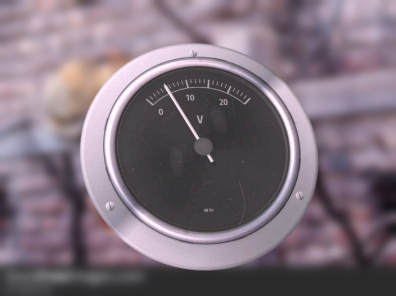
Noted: {"value": 5, "unit": "V"}
